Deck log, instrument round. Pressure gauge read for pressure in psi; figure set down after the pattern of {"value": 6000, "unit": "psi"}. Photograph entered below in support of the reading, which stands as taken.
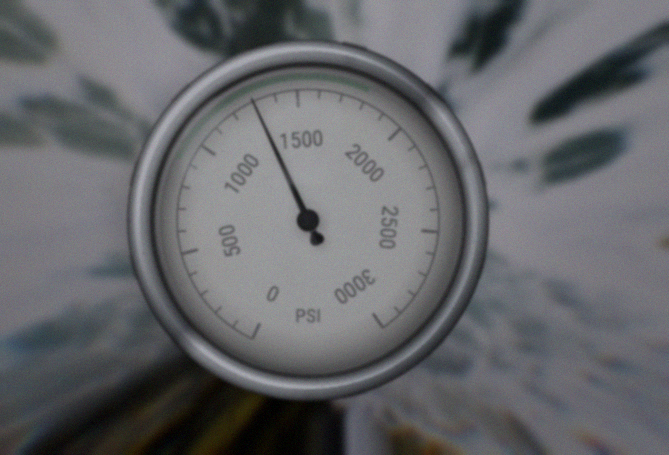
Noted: {"value": 1300, "unit": "psi"}
